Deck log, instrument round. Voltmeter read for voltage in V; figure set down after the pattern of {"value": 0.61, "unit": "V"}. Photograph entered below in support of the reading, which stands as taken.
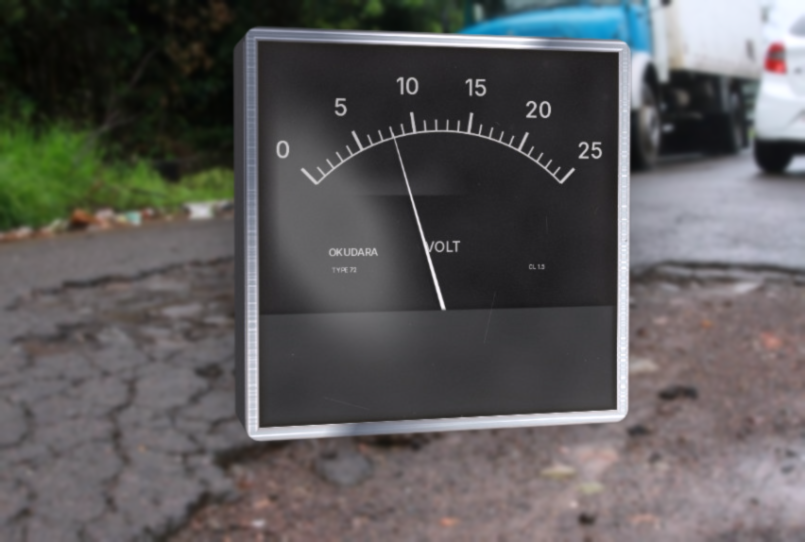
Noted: {"value": 8, "unit": "V"}
